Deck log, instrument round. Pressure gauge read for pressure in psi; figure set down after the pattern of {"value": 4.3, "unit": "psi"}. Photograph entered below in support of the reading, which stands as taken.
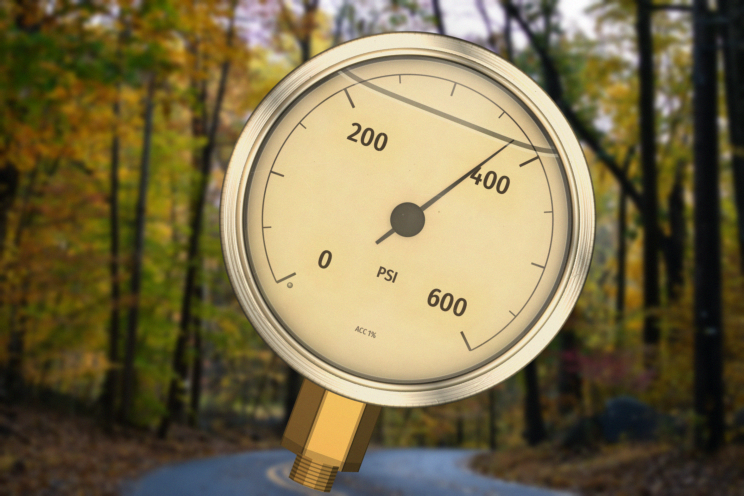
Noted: {"value": 375, "unit": "psi"}
